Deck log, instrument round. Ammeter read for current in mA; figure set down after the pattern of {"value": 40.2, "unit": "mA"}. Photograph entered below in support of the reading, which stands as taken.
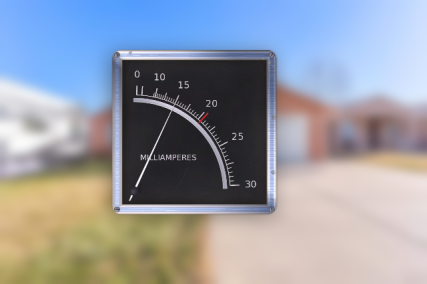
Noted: {"value": 15, "unit": "mA"}
